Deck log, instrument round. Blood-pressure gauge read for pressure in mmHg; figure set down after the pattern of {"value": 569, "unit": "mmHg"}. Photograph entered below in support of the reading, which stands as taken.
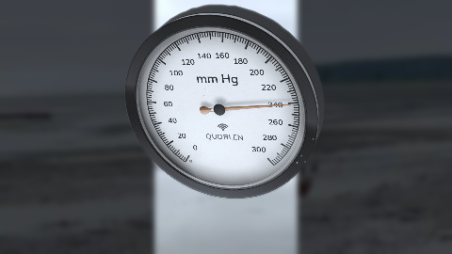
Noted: {"value": 240, "unit": "mmHg"}
